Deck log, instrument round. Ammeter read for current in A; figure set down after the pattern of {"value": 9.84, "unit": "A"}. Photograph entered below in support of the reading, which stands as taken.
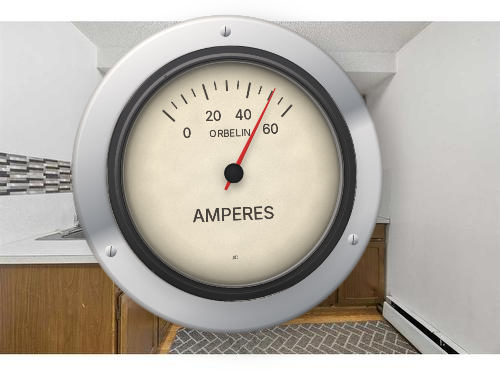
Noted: {"value": 50, "unit": "A"}
